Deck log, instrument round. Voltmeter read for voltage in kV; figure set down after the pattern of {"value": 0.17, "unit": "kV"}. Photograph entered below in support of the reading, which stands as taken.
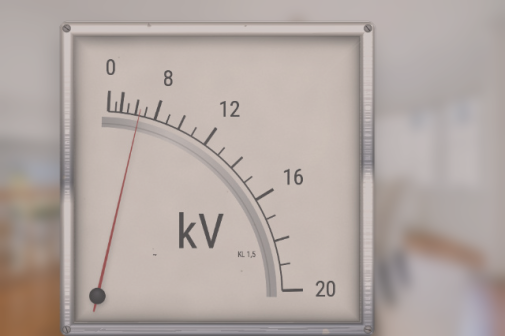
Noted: {"value": 6.5, "unit": "kV"}
